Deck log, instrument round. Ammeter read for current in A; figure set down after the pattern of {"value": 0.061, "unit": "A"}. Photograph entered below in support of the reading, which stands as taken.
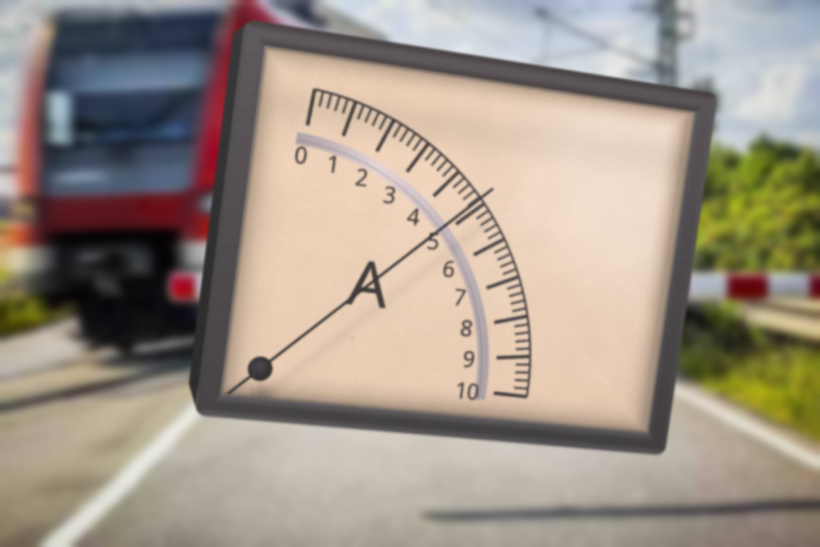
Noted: {"value": 4.8, "unit": "A"}
